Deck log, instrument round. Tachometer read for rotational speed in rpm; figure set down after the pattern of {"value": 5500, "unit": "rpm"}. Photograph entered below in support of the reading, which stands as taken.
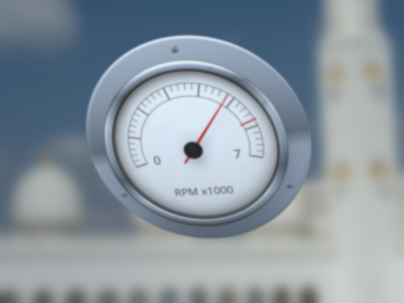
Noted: {"value": 4800, "unit": "rpm"}
